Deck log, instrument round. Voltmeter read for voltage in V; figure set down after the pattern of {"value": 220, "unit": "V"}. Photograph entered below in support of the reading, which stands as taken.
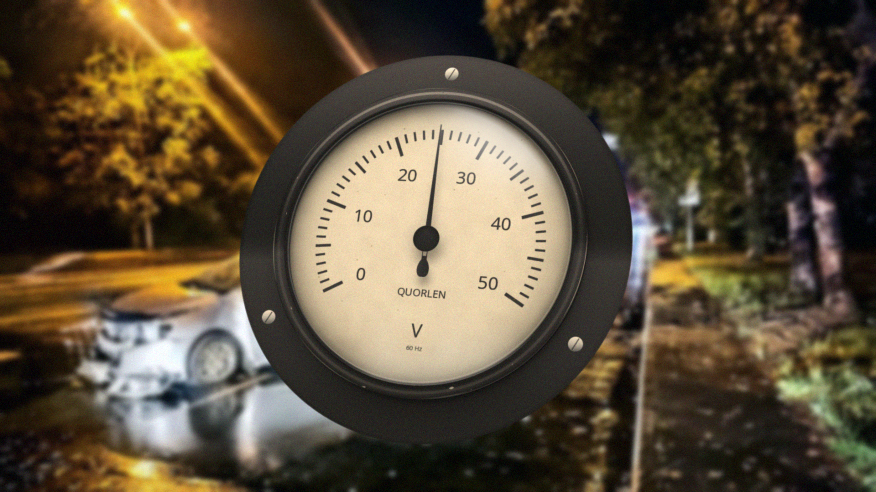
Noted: {"value": 25, "unit": "V"}
